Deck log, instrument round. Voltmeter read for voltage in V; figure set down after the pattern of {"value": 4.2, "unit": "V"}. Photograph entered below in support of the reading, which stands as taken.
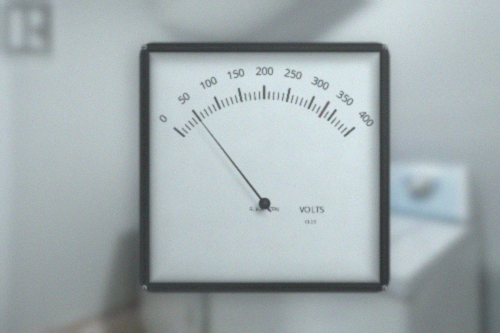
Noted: {"value": 50, "unit": "V"}
